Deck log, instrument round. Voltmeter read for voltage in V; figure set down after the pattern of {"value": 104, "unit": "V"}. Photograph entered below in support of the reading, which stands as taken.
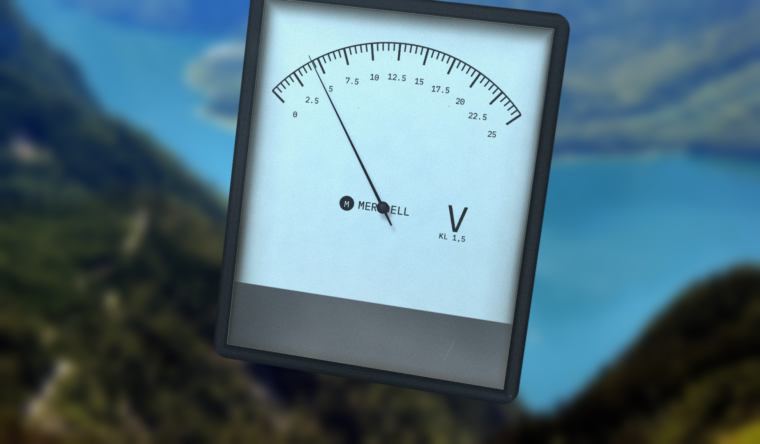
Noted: {"value": 4.5, "unit": "V"}
